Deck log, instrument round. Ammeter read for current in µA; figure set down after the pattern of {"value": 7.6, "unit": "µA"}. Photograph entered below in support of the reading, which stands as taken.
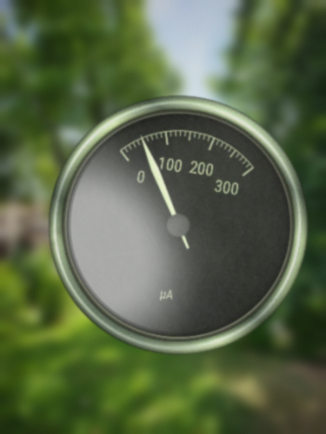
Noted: {"value": 50, "unit": "µA"}
